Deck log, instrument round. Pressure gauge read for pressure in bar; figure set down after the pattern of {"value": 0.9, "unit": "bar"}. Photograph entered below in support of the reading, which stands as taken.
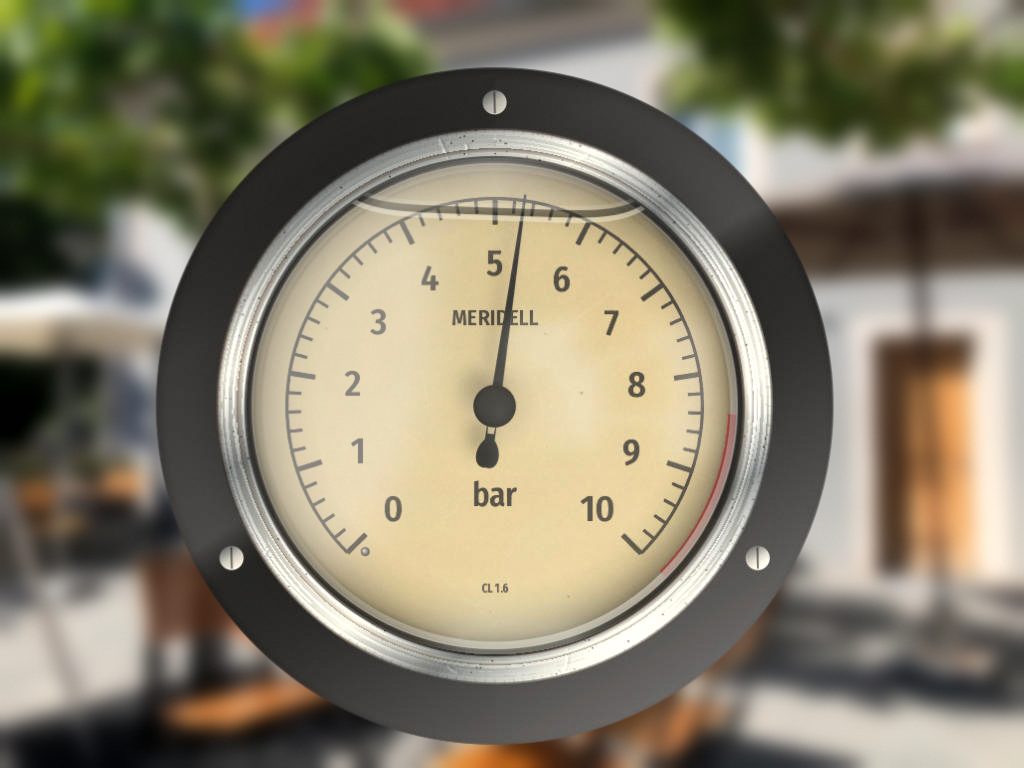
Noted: {"value": 5.3, "unit": "bar"}
